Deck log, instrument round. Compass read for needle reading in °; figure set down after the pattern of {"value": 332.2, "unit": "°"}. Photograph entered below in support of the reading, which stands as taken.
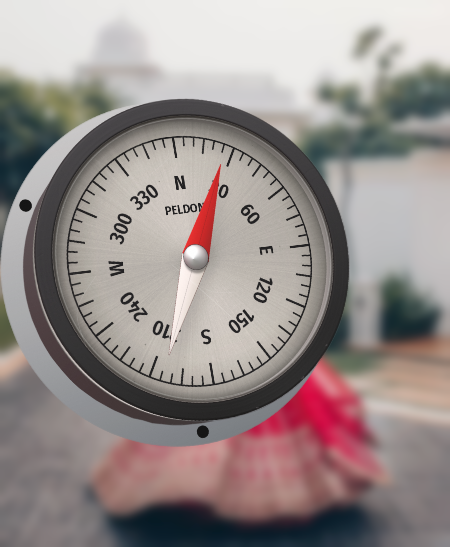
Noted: {"value": 25, "unit": "°"}
